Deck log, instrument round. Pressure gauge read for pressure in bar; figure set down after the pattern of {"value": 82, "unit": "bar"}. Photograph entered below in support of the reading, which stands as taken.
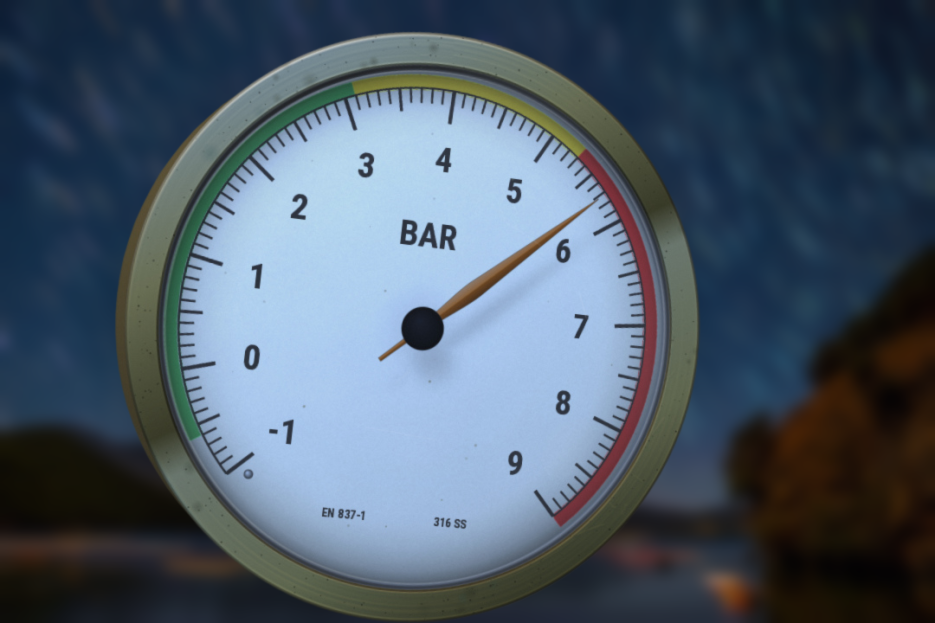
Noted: {"value": 5.7, "unit": "bar"}
